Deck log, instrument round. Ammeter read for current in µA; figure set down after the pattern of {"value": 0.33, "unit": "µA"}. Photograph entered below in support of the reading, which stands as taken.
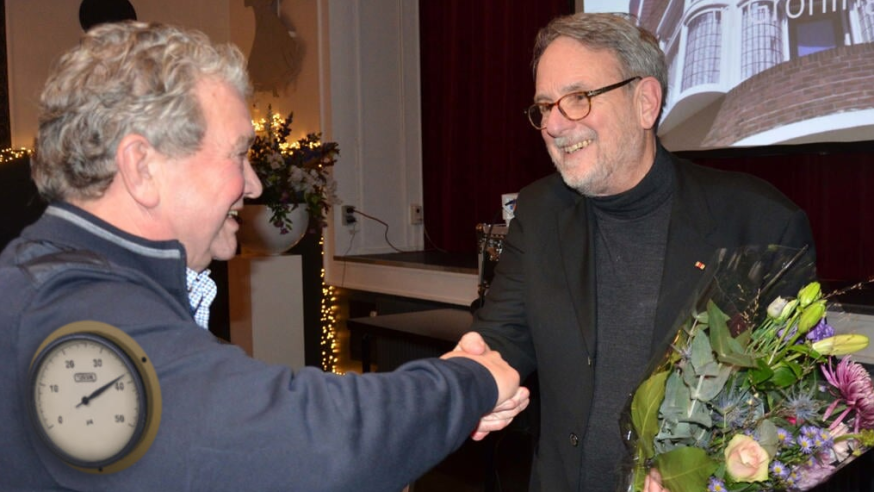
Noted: {"value": 38, "unit": "µA"}
